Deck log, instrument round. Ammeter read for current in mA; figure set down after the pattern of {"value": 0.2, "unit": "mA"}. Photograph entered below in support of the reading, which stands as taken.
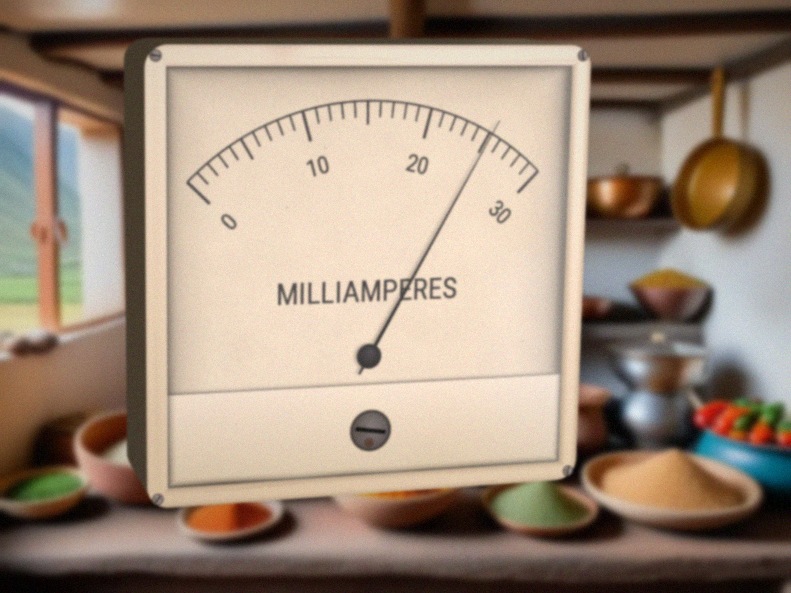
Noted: {"value": 25, "unit": "mA"}
